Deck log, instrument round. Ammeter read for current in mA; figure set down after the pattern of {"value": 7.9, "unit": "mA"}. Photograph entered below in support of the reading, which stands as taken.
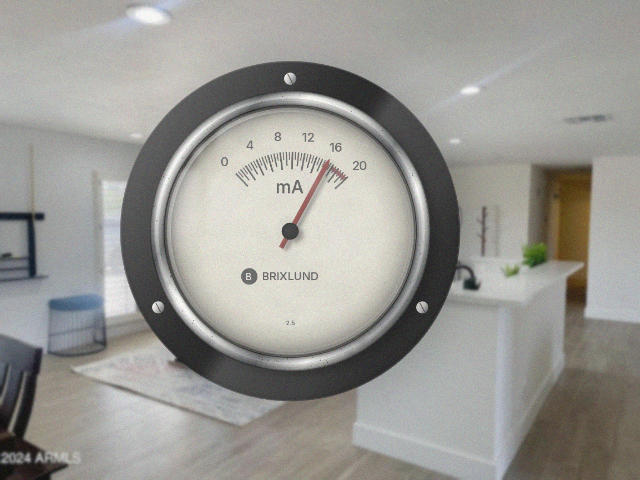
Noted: {"value": 16, "unit": "mA"}
